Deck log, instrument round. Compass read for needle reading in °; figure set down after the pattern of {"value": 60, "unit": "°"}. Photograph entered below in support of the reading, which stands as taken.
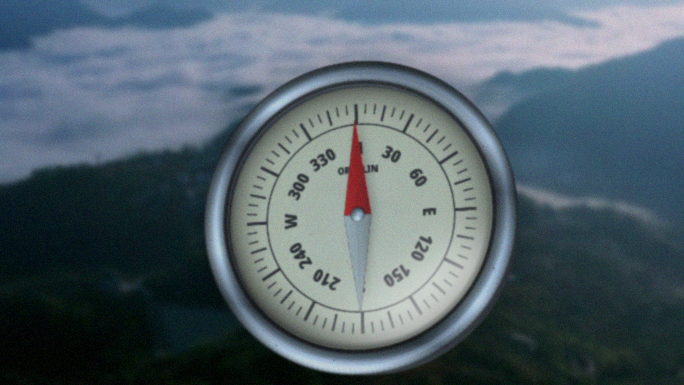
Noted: {"value": 0, "unit": "°"}
